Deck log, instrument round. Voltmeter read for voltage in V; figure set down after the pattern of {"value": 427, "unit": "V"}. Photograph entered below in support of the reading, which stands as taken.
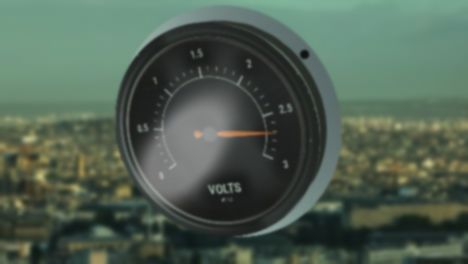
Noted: {"value": 2.7, "unit": "V"}
